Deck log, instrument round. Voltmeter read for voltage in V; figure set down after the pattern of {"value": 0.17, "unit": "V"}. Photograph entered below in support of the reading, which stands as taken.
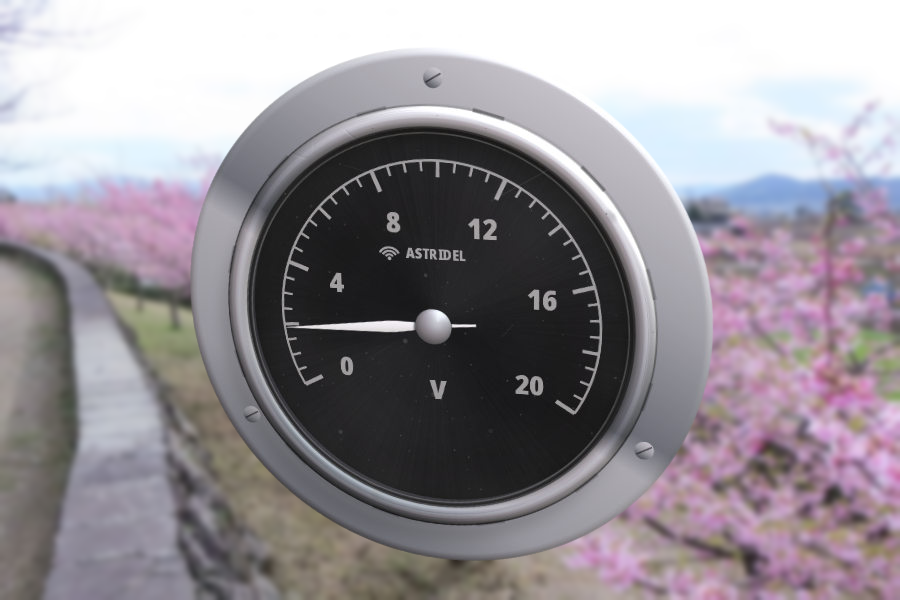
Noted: {"value": 2, "unit": "V"}
